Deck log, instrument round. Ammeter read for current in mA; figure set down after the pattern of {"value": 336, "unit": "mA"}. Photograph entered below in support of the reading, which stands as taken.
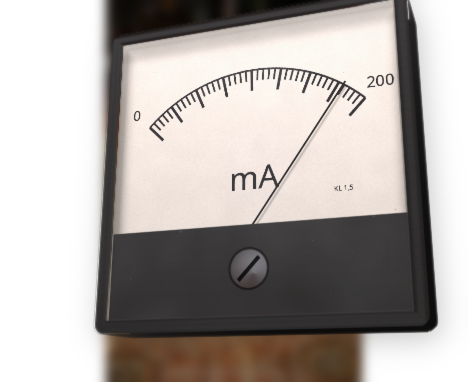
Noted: {"value": 180, "unit": "mA"}
